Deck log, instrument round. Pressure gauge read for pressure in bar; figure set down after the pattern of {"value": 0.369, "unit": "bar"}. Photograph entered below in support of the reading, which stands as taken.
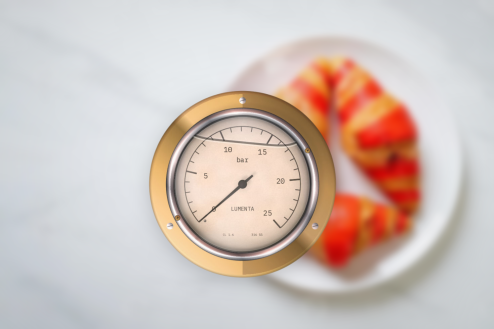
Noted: {"value": 0, "unit": "bar"}
